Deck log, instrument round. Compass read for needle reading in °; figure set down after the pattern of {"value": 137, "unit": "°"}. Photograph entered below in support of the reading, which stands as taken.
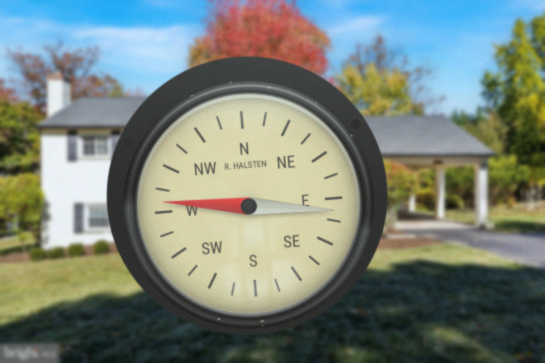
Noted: {"value": 277.5, "unit": "°"}
